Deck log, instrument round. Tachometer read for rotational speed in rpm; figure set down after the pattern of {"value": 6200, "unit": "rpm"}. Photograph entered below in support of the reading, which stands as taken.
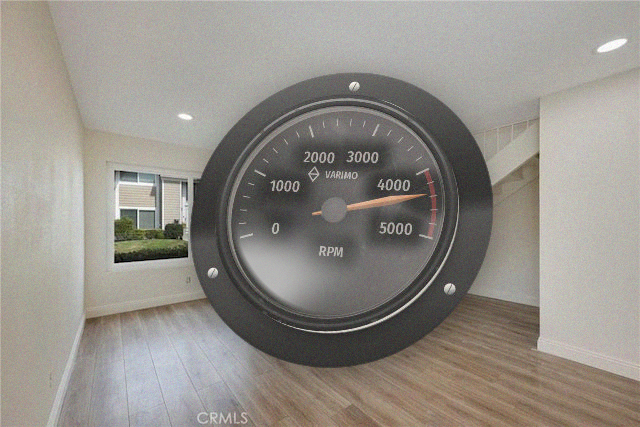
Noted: {"value": 4400, "unit": "rpm"}
